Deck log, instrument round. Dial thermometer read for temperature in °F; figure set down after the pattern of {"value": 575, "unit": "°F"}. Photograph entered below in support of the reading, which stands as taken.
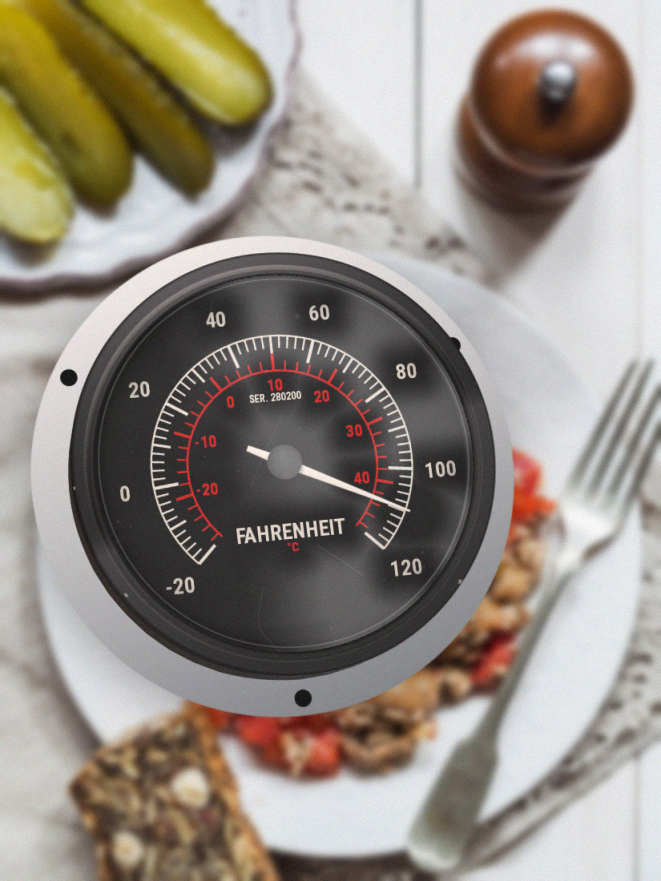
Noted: {"value": 110, "unit": "°F"}
